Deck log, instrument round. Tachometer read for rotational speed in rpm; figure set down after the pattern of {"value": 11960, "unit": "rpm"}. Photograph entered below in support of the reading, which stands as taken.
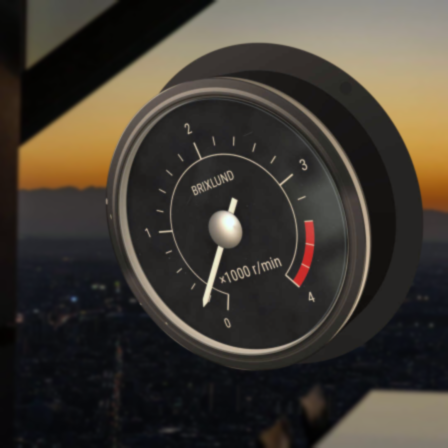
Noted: {"value": 200, "unit": "rpm"}
